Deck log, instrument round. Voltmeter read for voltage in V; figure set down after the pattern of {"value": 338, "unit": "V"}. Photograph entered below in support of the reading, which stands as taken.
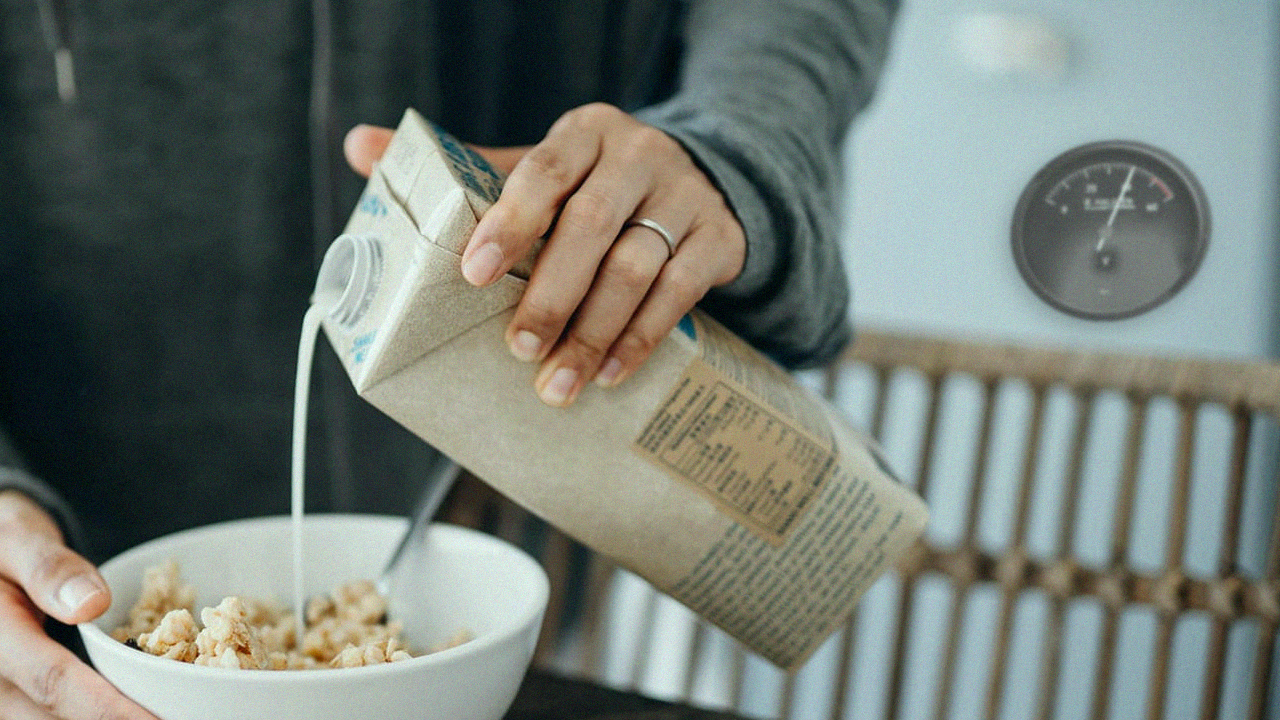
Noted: {"value": 40, "unit": "V"}
